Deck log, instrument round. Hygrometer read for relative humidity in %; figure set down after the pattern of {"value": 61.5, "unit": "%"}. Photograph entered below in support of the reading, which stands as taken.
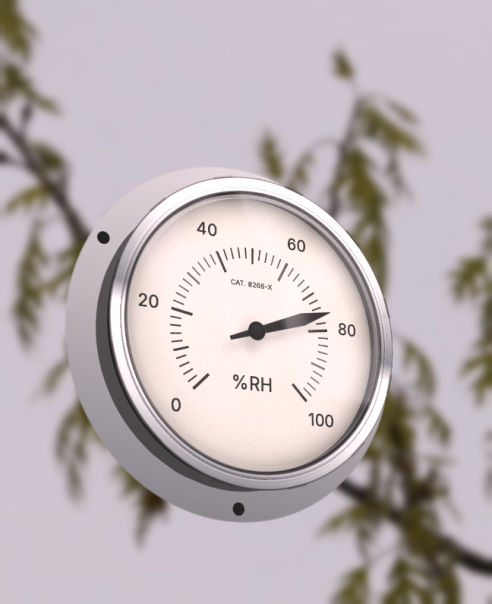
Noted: {"value": 76, "unit": "%"}
